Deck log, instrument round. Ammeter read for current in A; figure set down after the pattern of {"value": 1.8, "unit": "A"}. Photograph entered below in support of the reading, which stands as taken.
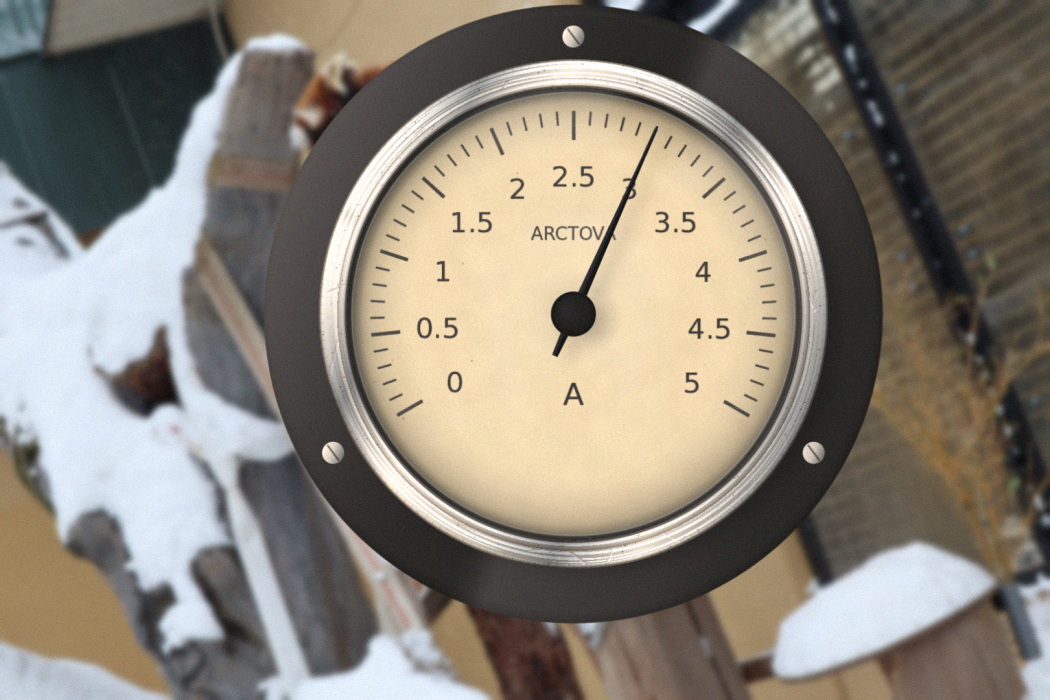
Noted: {"value": 3, "unit": "A"}
